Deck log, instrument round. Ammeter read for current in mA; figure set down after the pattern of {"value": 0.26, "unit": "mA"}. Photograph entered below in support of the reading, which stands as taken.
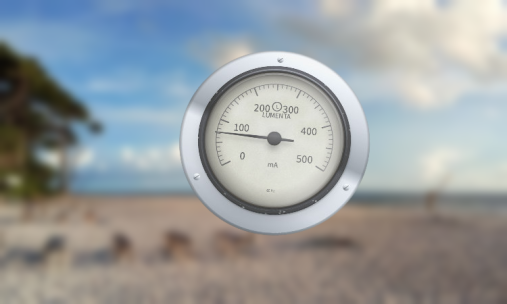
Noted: {"value": 70, "unit": "mA"}
